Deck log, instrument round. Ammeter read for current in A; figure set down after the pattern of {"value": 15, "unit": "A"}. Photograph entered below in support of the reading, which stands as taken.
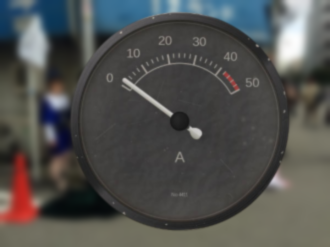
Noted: {"value": 2, "unit": "A"}
